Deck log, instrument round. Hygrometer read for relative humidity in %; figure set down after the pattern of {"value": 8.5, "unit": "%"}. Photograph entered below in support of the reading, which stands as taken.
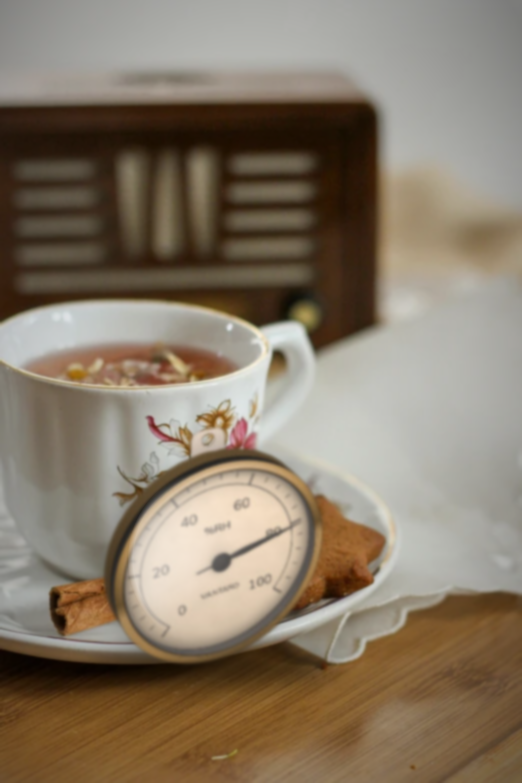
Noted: {"value": 80, "unit": "%"}
